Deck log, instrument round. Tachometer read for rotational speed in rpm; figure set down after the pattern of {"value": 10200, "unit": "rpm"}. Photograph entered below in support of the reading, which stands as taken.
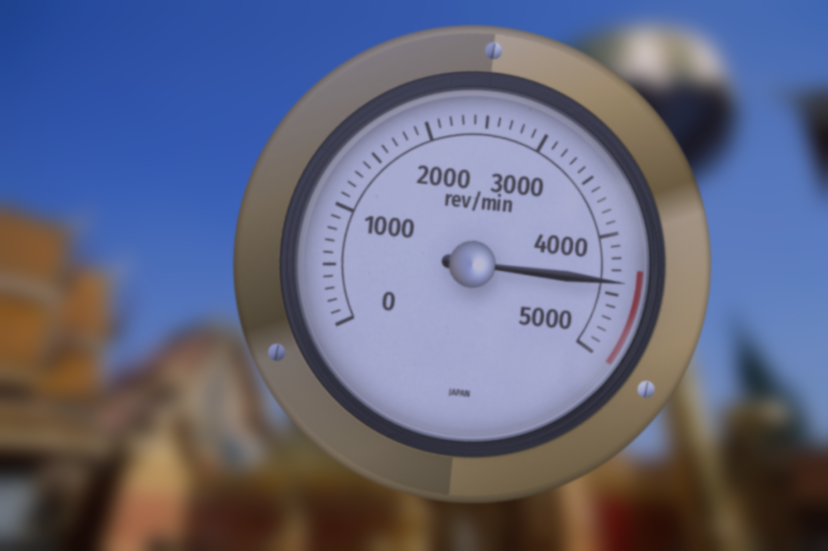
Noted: {"value": 4400, "unit": "rpm"}
